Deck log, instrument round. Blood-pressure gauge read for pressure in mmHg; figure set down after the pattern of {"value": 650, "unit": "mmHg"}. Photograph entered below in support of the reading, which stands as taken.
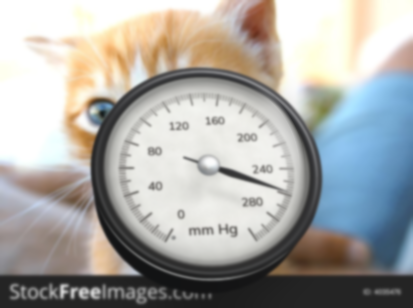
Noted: {"value": 260, "unit": "mmHg"}
